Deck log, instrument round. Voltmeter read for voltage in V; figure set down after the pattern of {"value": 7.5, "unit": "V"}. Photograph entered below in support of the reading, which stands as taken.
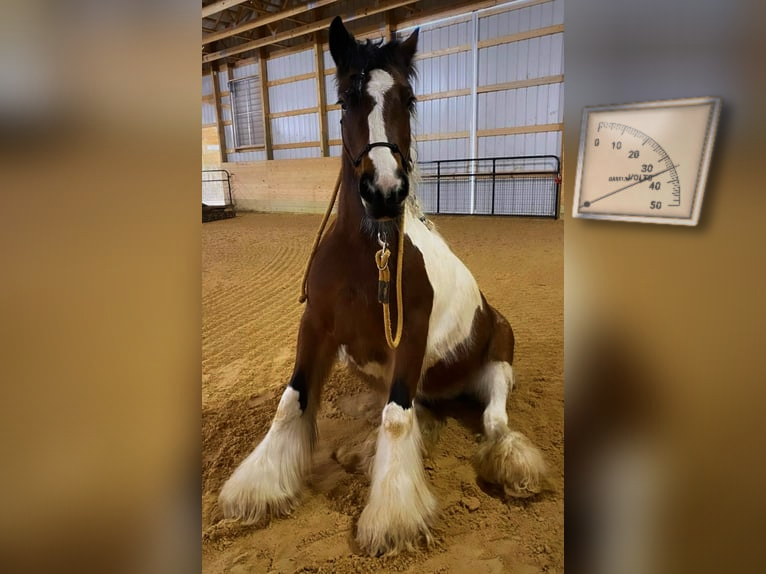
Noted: {"value": 35, "unit": "V"}
